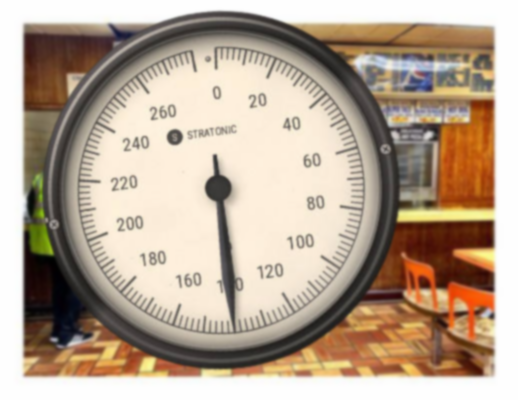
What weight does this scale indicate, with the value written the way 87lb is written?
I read 140lb
